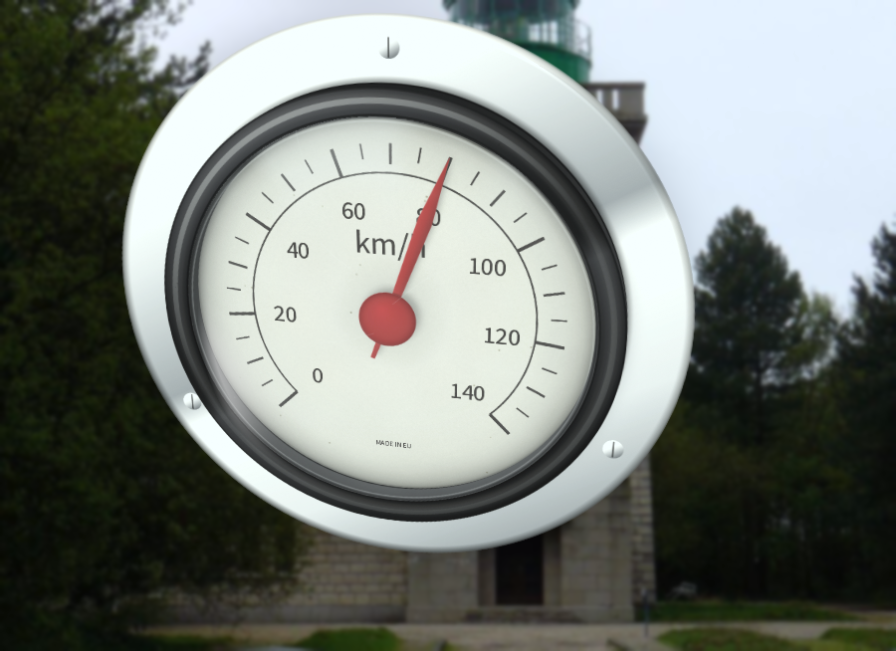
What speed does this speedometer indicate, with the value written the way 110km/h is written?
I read 80km/h
